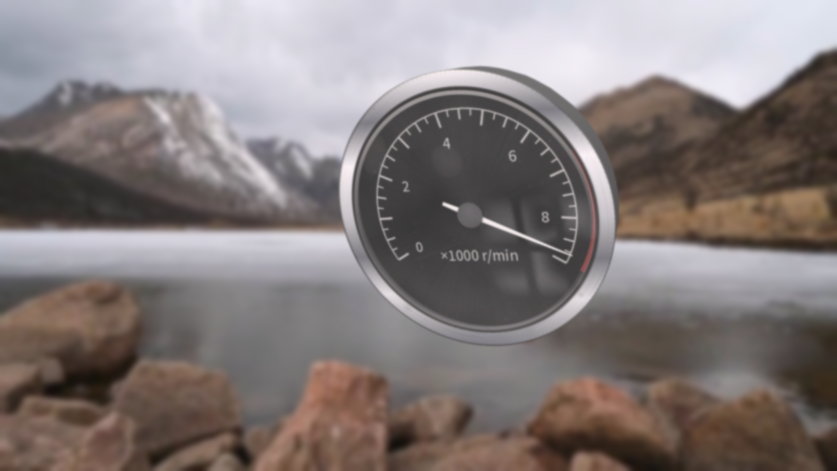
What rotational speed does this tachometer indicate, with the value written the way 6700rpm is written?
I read 8750rpm
